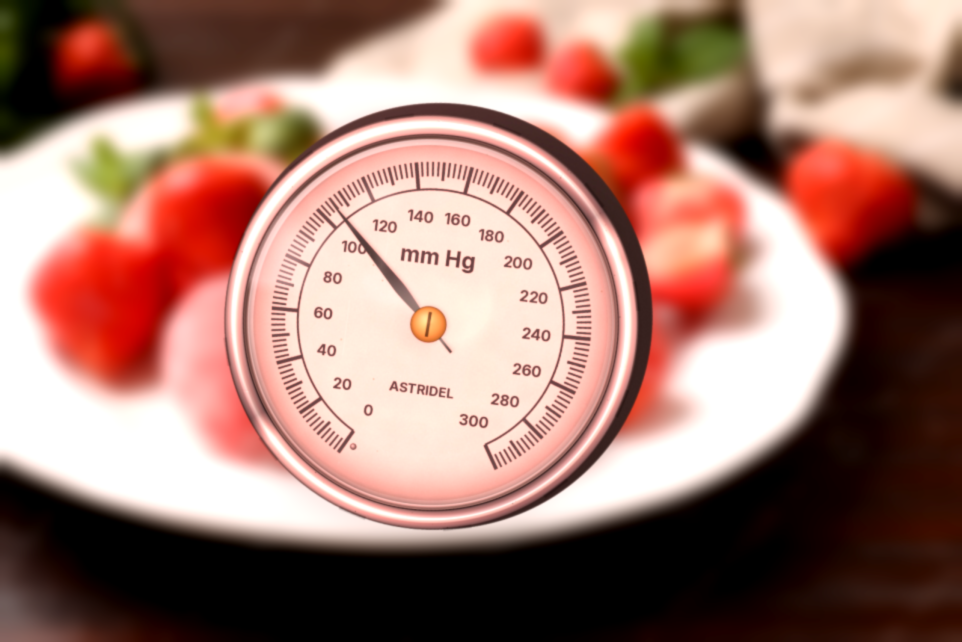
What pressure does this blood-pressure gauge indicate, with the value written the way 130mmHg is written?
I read 106mmHg
